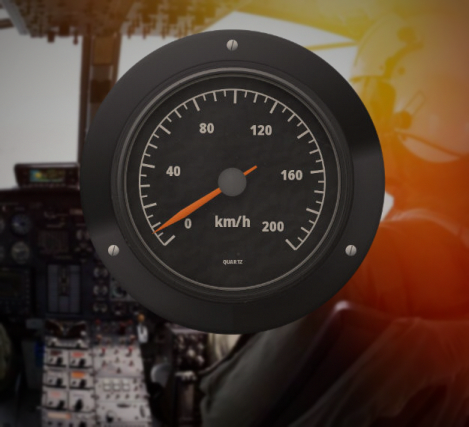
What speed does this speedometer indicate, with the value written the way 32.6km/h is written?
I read 7.5km/h
